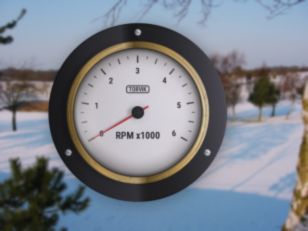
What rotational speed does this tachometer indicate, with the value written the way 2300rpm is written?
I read 0rpm
